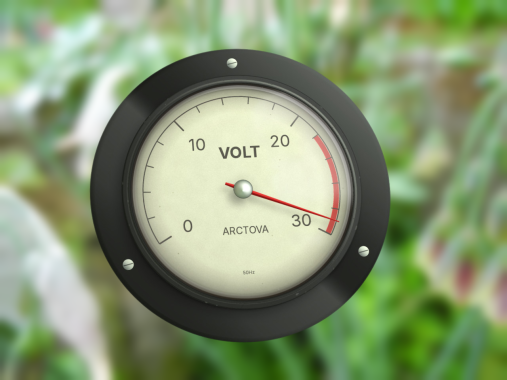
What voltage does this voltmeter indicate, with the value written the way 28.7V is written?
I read 29V
